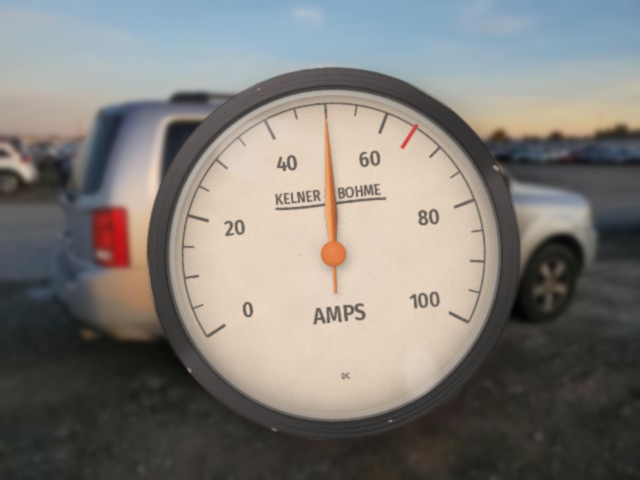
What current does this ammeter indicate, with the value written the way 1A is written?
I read 50A
